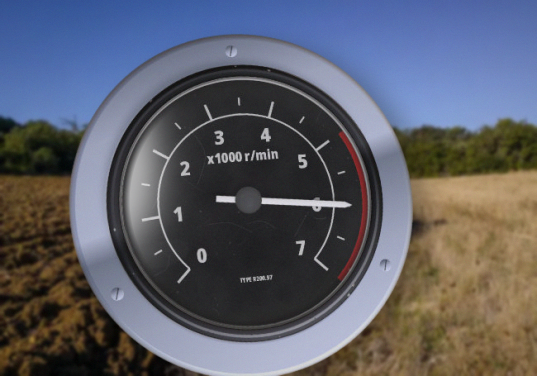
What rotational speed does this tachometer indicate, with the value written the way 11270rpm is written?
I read 6000rpm
